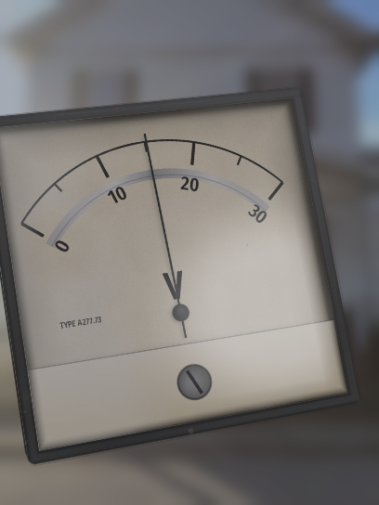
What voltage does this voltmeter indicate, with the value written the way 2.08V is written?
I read 15V
